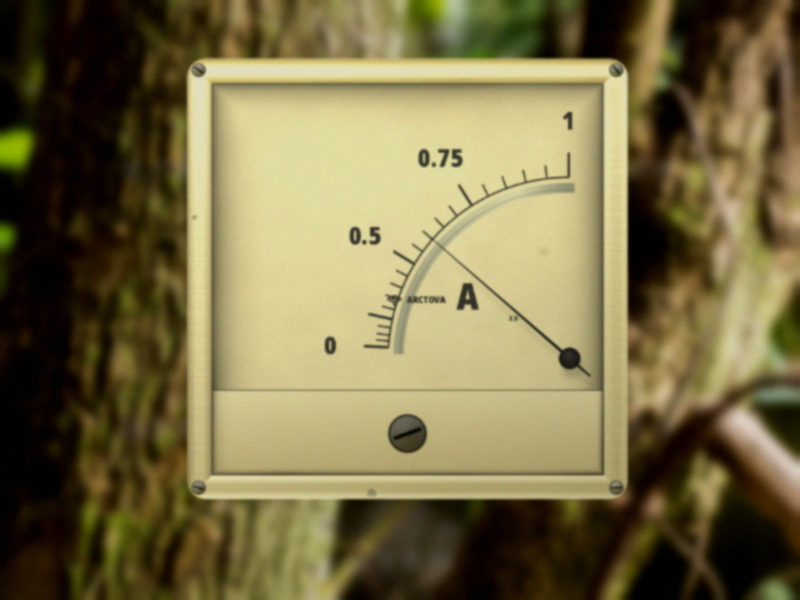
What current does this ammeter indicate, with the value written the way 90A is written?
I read 0.6A
